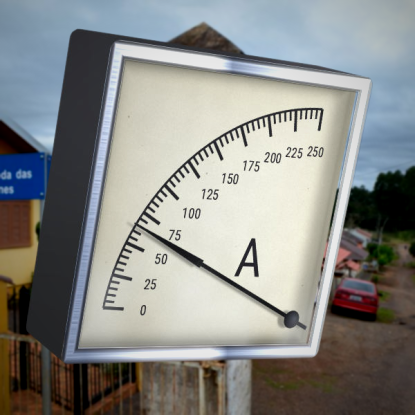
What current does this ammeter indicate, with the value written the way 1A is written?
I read 65A
